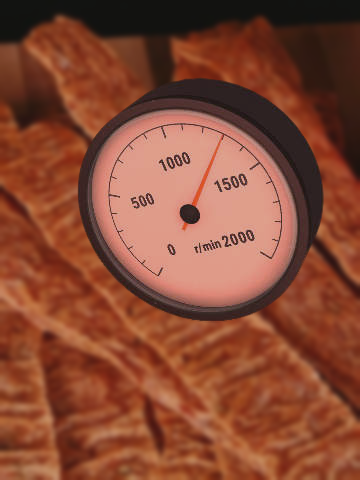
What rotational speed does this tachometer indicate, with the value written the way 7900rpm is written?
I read 1300rpm
